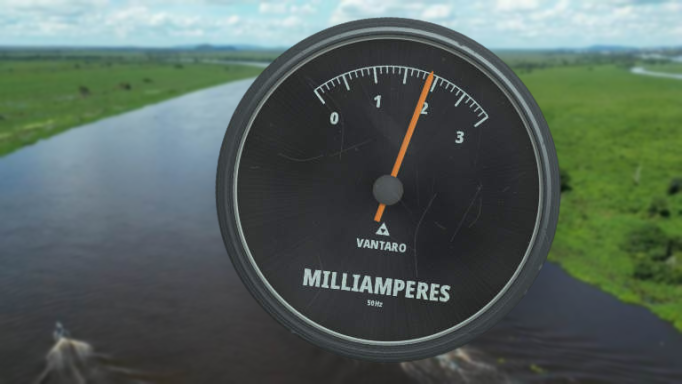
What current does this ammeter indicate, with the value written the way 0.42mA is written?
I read 1.9mA
